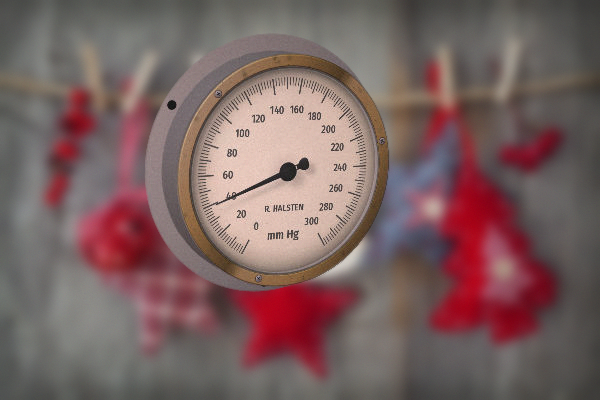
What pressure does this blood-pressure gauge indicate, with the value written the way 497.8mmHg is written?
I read 40mmHg
